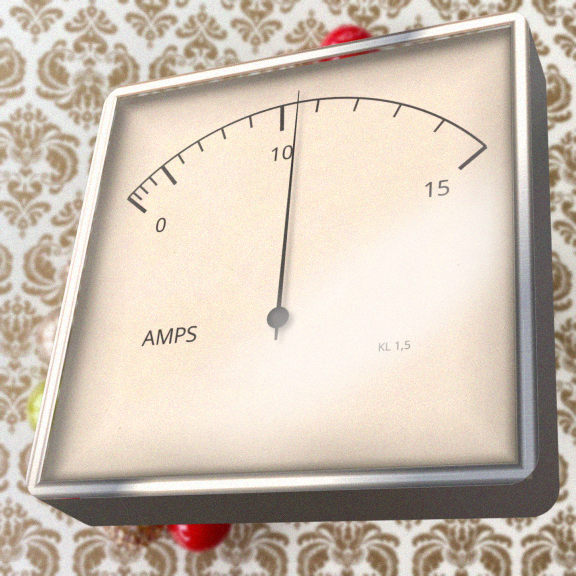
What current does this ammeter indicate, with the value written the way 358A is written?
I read 10.5A
